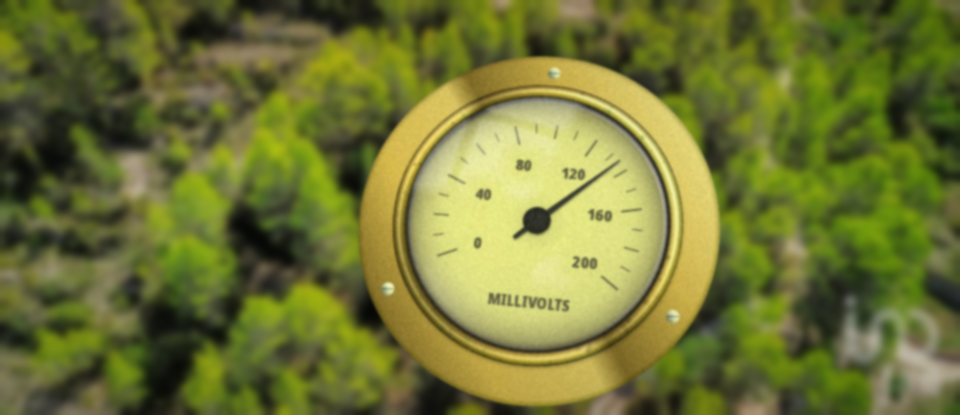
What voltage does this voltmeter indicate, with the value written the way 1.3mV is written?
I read 135mV
